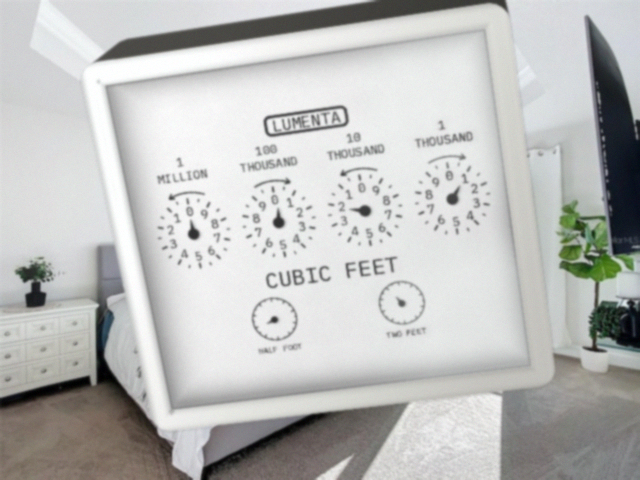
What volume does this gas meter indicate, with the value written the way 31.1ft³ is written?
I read 2100ft³
